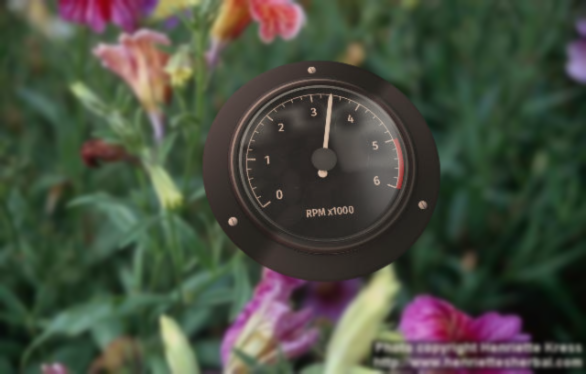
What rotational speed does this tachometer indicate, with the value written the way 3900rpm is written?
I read 3400rpm
